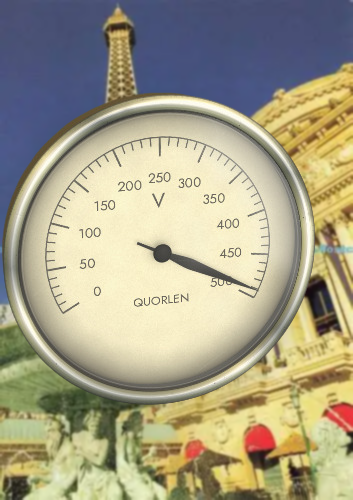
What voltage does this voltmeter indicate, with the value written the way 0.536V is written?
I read 490V
